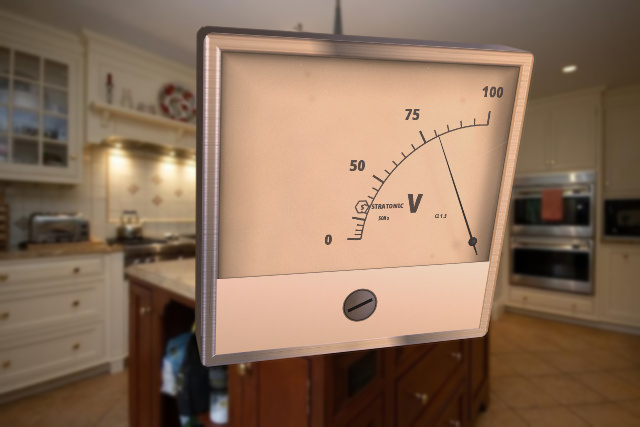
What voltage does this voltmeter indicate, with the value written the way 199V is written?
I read 80V
